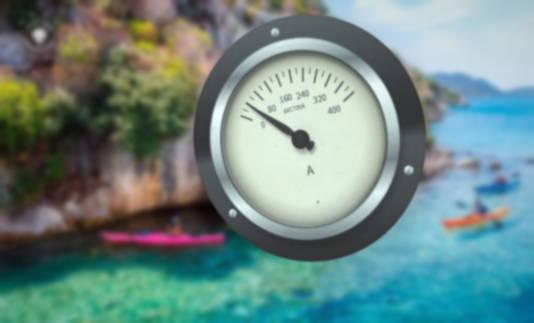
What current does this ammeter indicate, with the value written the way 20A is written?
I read 40A
